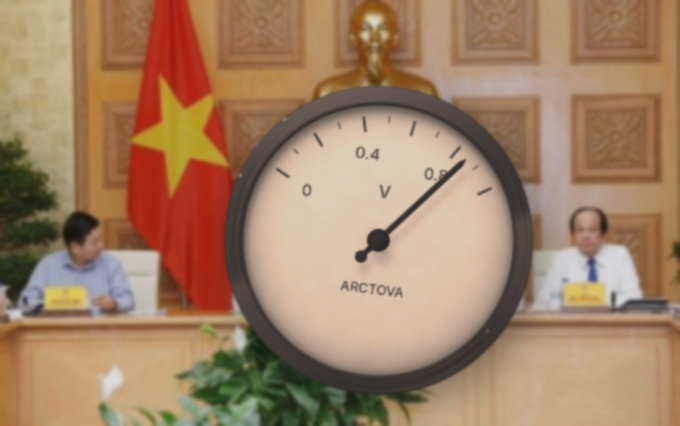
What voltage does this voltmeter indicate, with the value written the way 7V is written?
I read 0.85V
